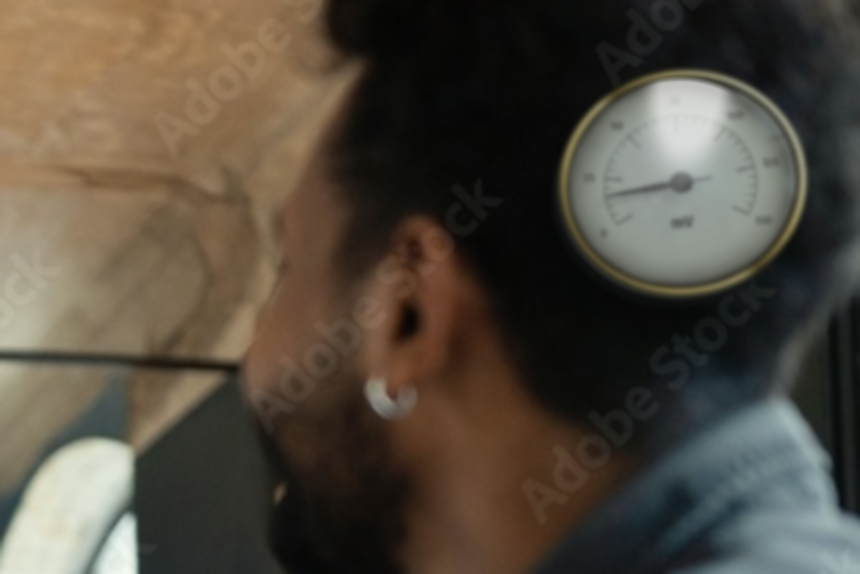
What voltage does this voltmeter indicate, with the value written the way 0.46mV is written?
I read 15mV
